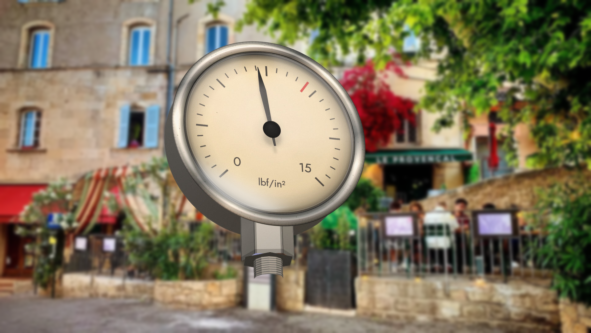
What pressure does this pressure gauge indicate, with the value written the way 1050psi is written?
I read 7psi
